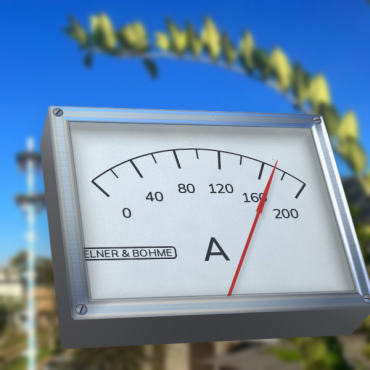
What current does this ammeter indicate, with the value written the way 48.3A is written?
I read 170A
